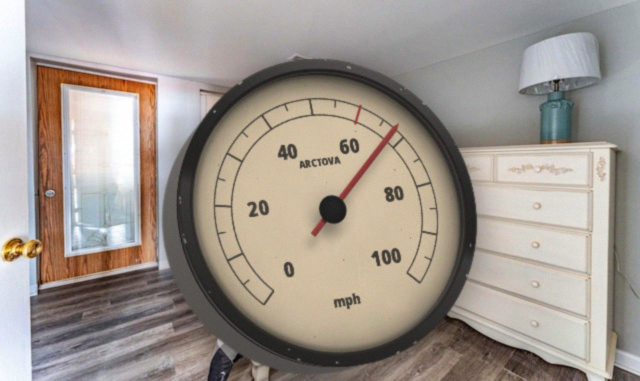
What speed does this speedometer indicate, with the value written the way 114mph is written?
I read 67.5mph
